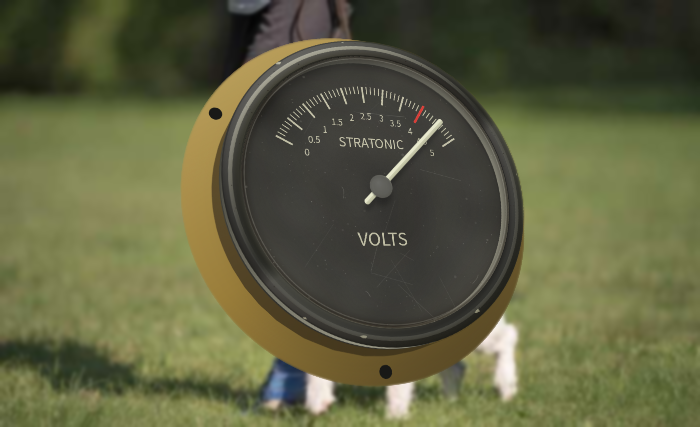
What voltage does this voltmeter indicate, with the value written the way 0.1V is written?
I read 4.5V
